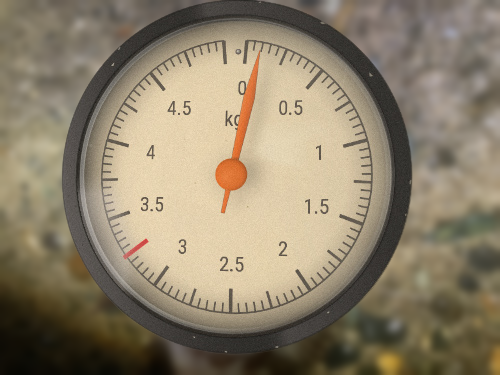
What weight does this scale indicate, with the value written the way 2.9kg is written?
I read 0.1kg
